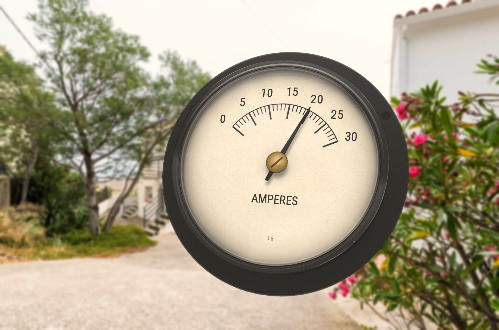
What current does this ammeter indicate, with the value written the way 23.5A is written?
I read 20A
